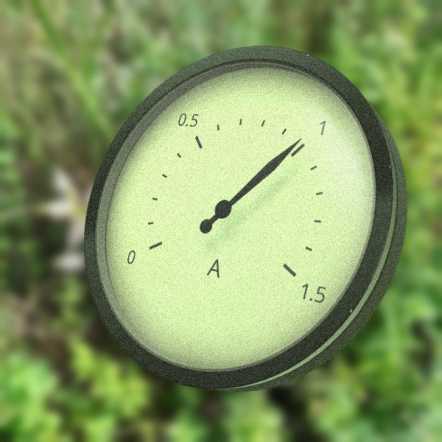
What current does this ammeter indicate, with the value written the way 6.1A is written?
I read 1A
